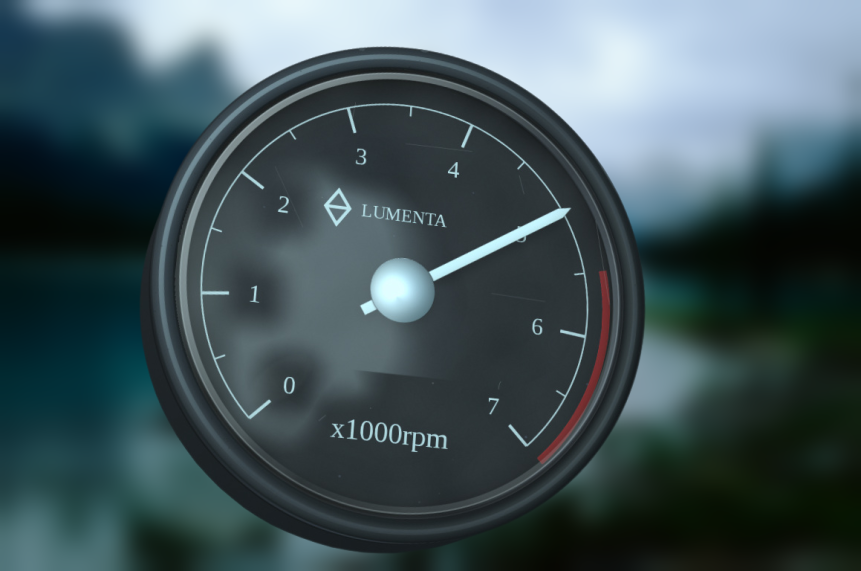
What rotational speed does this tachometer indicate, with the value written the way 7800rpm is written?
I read 5000rpm
